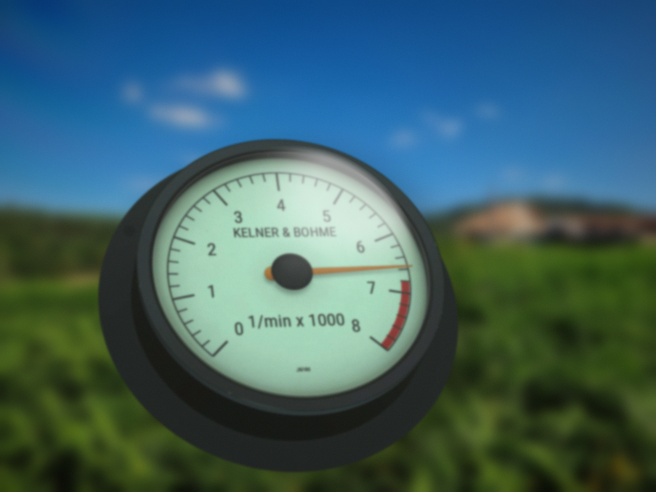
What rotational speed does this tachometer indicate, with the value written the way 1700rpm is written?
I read 6600rpm
